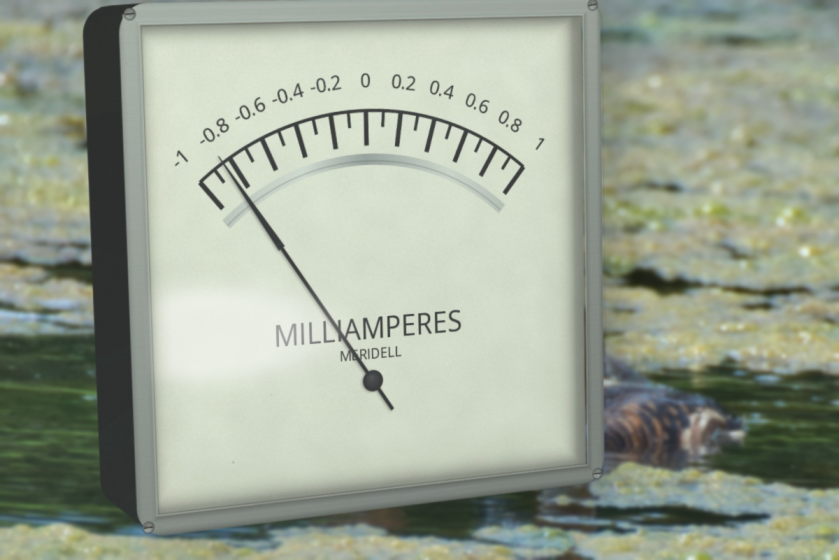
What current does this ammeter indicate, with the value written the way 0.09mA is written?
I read -0.85mA
